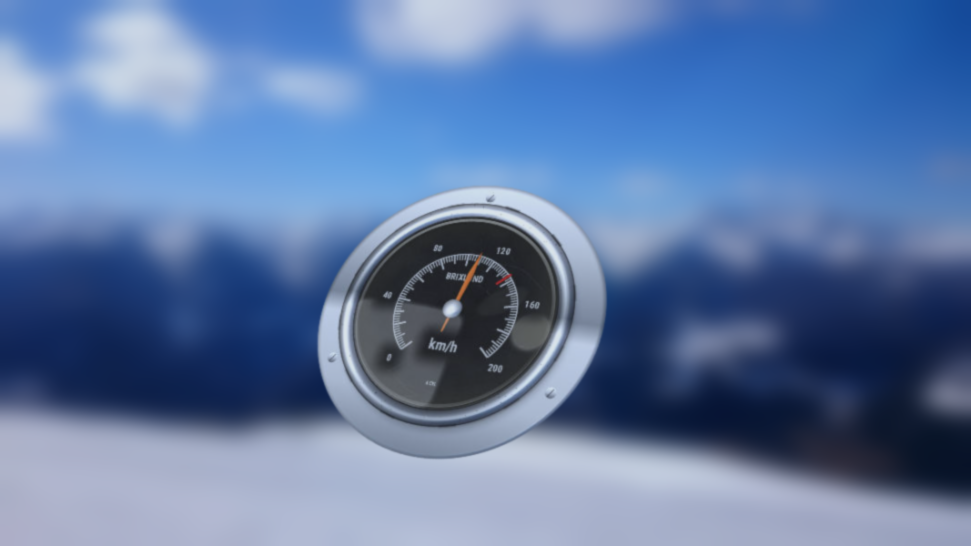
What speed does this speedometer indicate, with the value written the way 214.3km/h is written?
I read 110km/h
